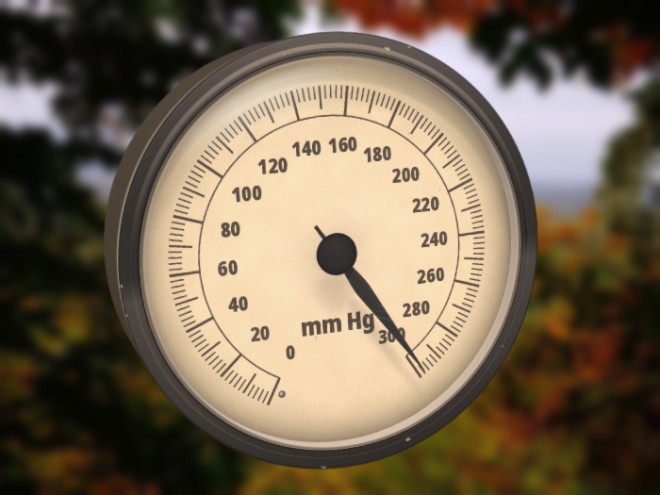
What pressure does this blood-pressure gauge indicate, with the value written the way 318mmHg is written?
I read 298mmHg
